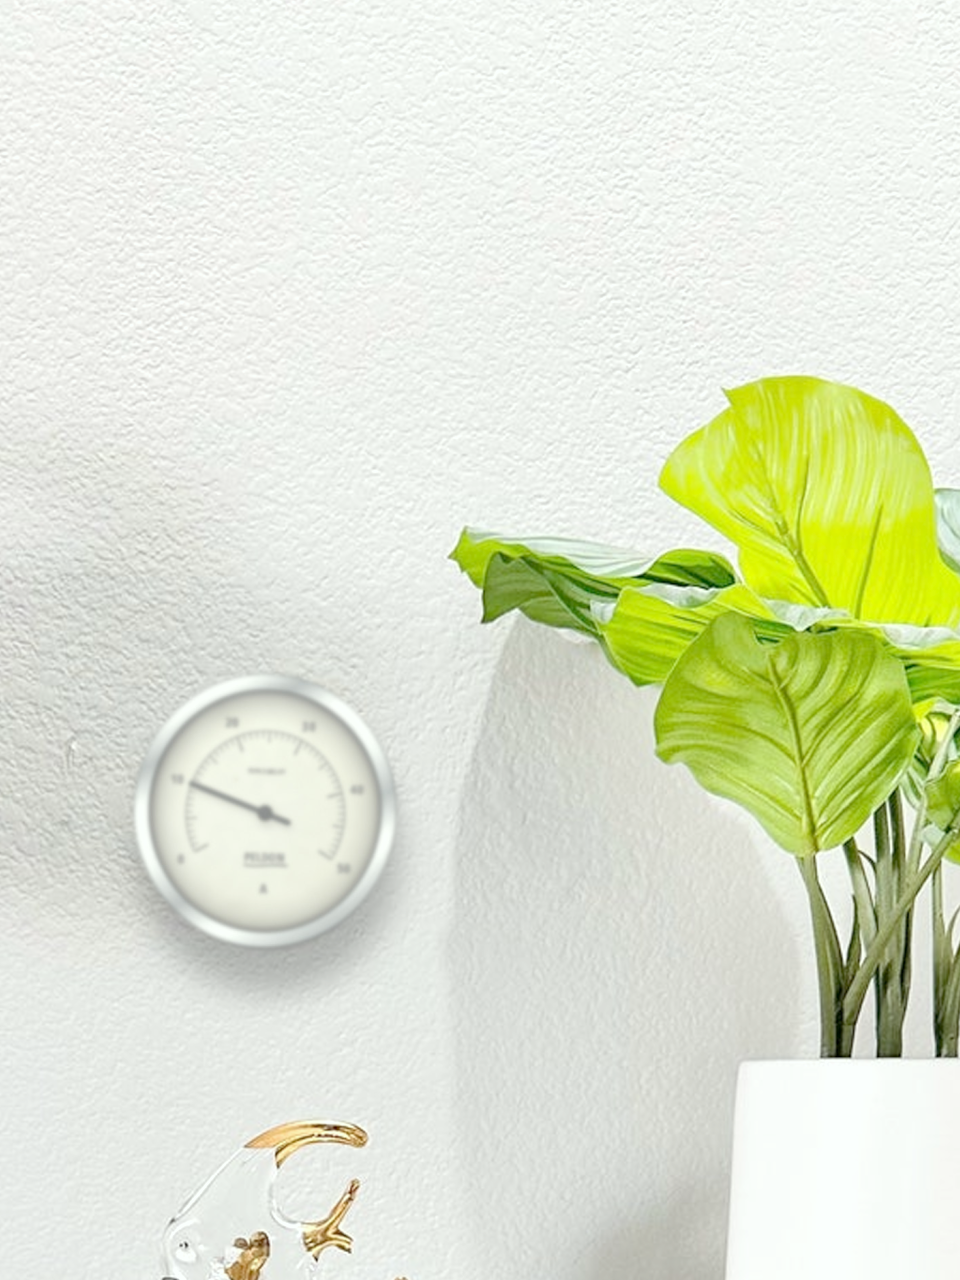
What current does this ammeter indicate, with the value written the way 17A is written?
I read 10A
